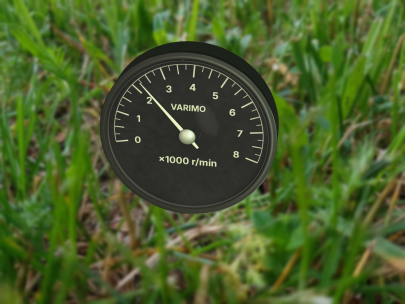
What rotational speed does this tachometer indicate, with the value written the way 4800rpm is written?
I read 2250rpm
